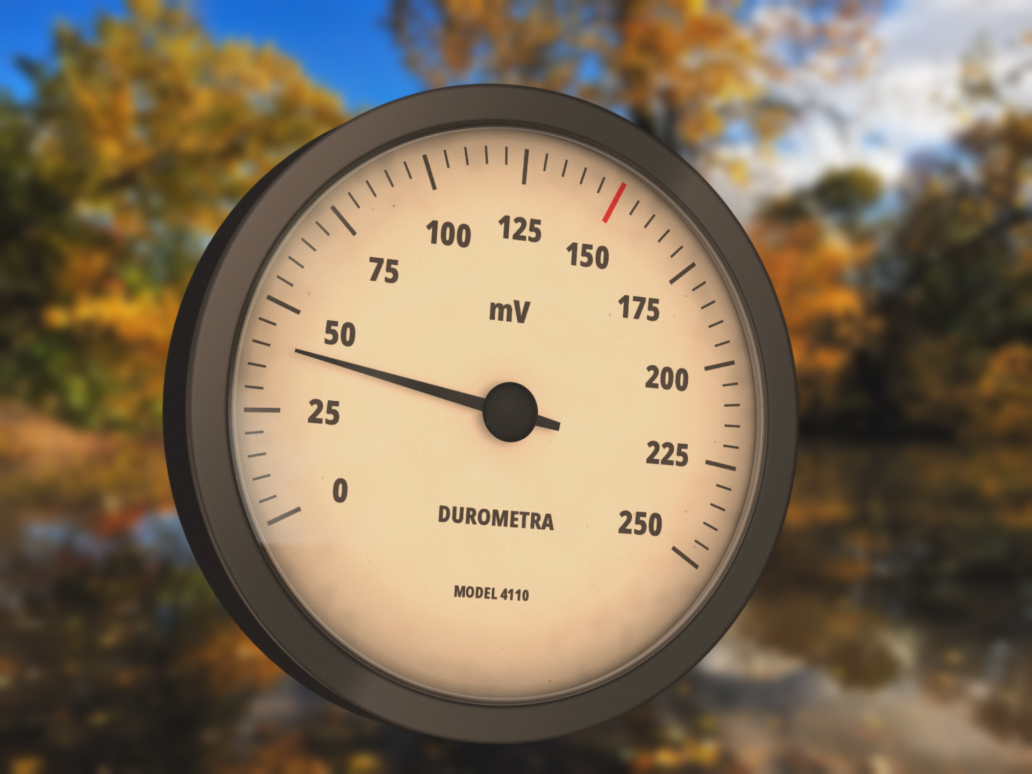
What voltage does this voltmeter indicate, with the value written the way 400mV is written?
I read 40mV
